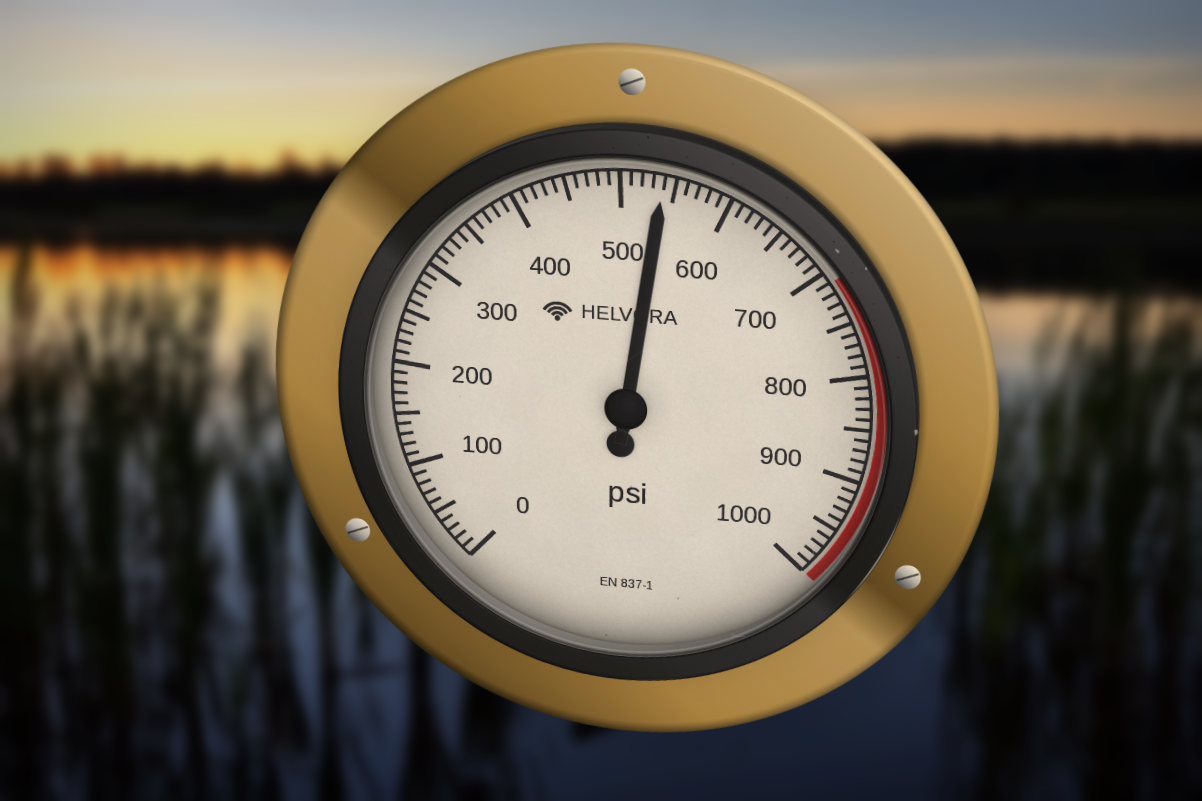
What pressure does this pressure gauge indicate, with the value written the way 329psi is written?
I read 540psi
